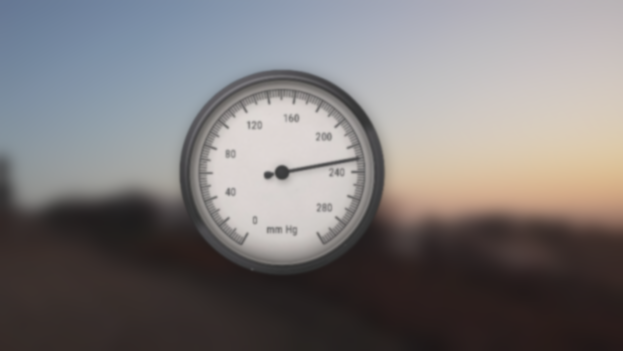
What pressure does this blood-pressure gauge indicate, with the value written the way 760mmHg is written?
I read 230mmHg
